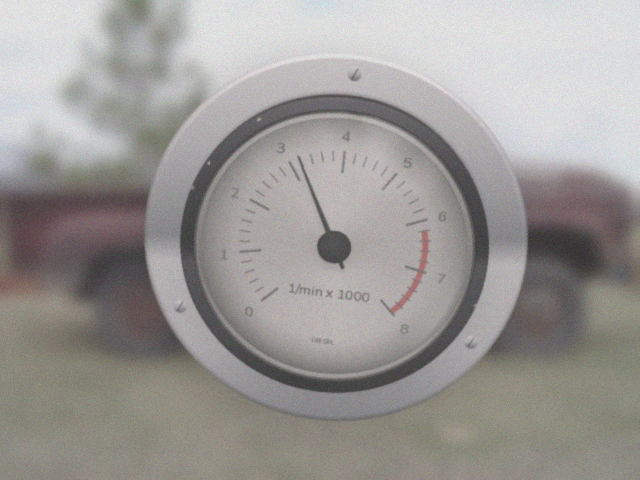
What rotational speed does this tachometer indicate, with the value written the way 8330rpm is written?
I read 3200rpm
